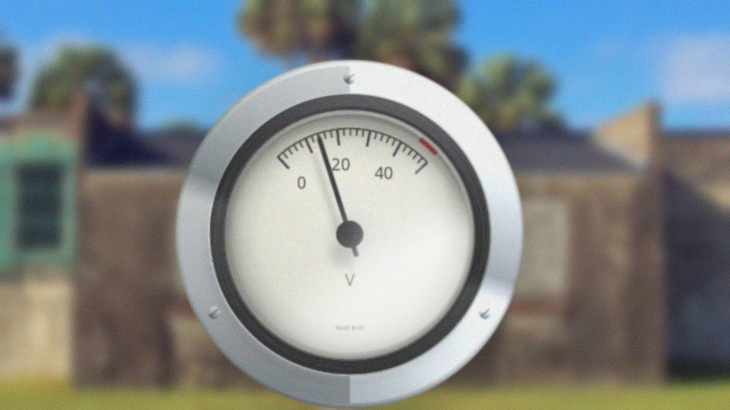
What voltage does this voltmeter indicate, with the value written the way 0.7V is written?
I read 14V
